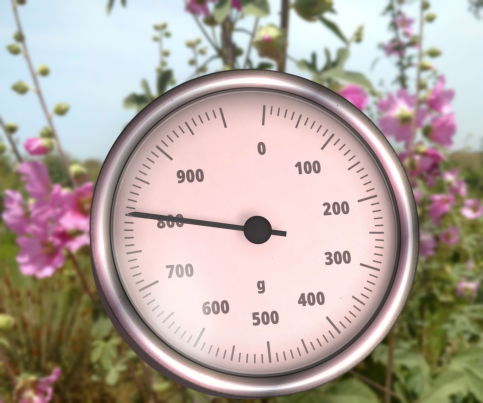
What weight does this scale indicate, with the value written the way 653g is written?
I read 800g
